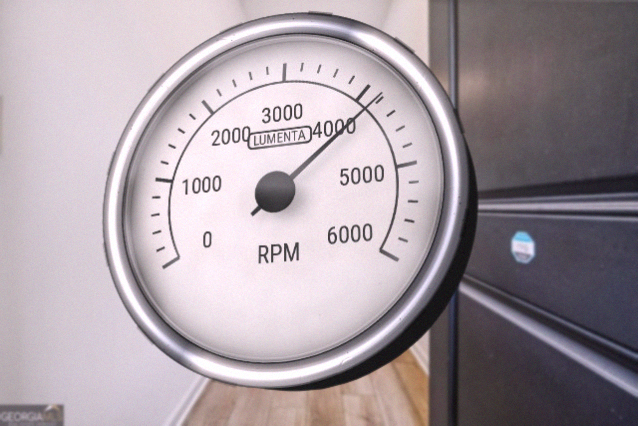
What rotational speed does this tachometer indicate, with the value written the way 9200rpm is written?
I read 4200rpm
